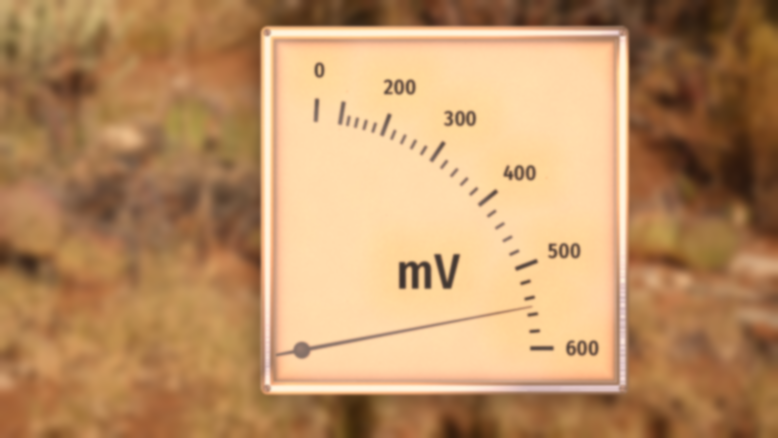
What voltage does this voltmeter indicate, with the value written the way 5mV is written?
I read 550mV
